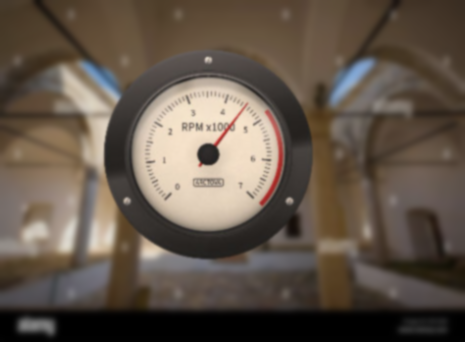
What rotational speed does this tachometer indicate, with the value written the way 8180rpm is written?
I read 4500rpm
